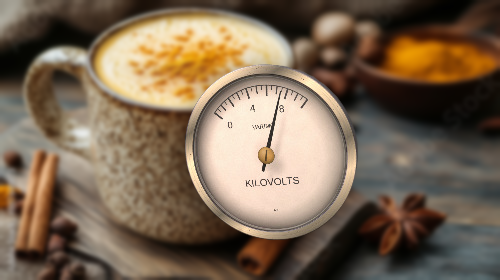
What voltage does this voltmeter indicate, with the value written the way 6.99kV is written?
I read 7.5kV
